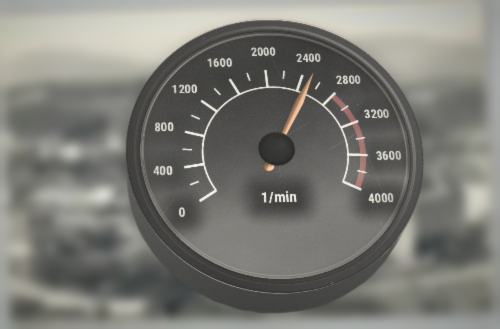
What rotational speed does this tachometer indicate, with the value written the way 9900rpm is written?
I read 2500rpm
